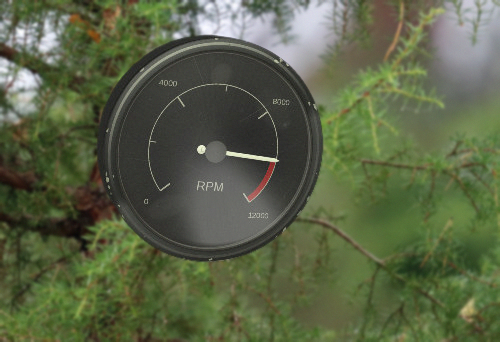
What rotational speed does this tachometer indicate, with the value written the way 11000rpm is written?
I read 10000rpm
